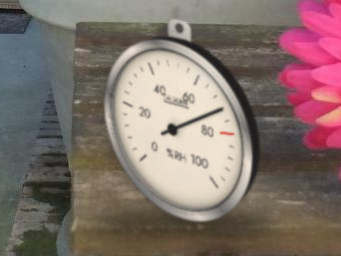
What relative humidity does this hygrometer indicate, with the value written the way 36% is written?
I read 72%
